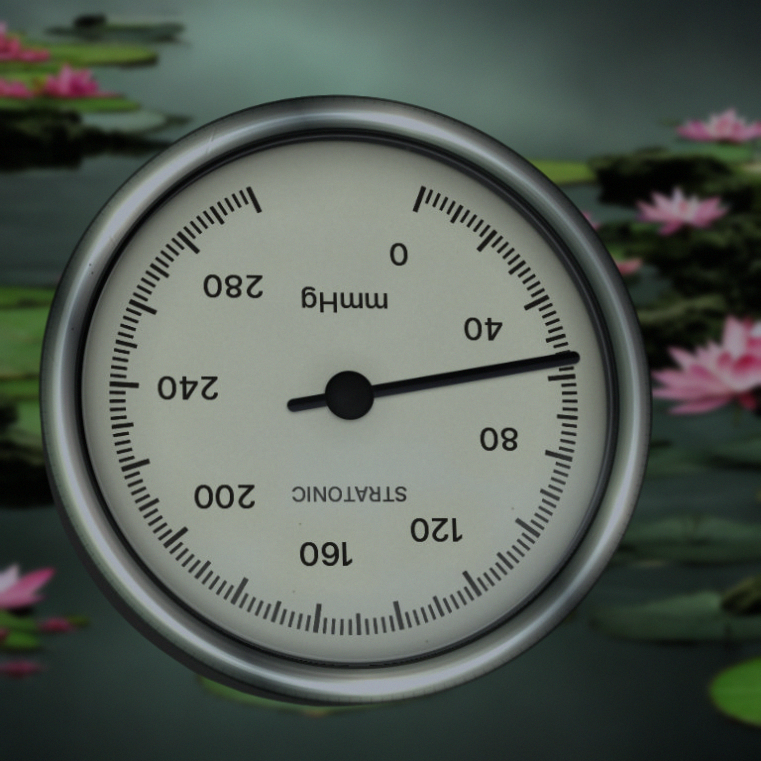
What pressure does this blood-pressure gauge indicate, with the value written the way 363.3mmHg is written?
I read 56mmHg
